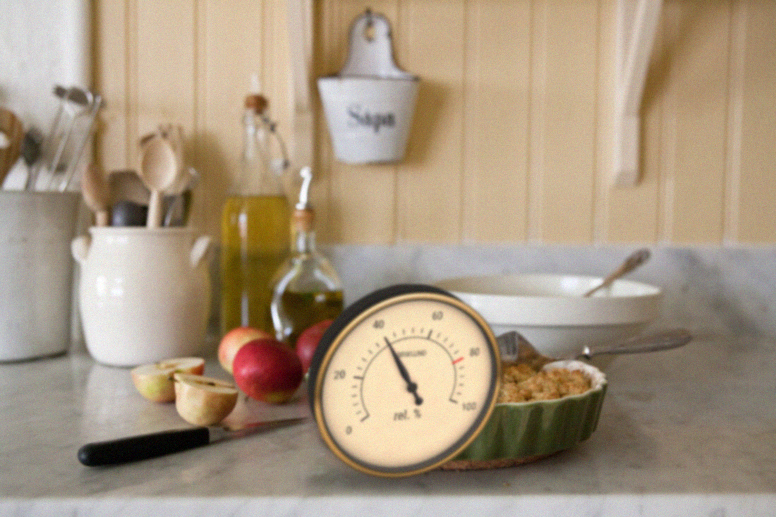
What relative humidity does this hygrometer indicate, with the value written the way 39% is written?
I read 40%
